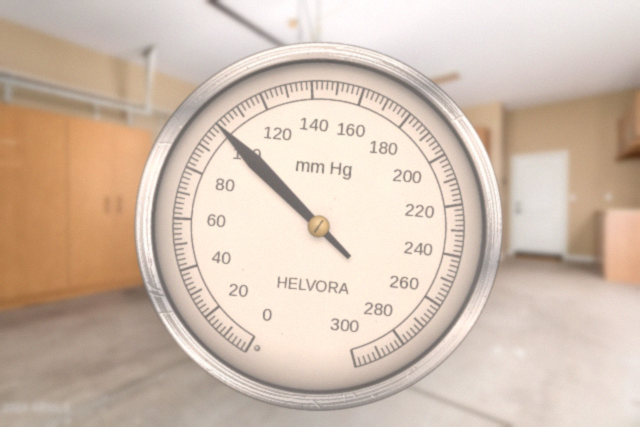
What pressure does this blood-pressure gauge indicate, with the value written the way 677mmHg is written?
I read 100mmHg
